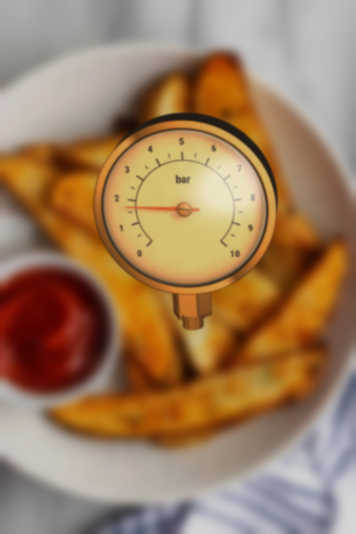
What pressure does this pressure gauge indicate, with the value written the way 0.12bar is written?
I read 1.75bar
